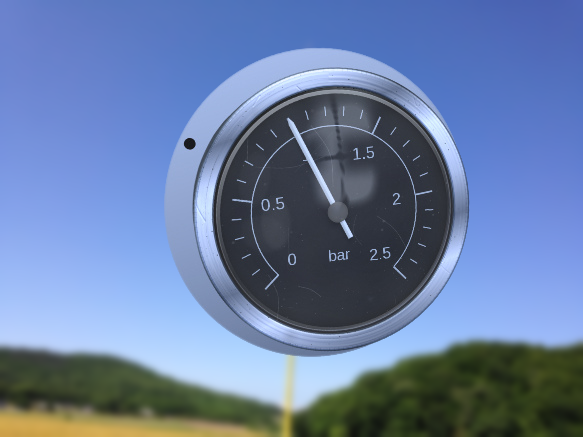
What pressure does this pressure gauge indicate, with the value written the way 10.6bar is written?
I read 1bar
